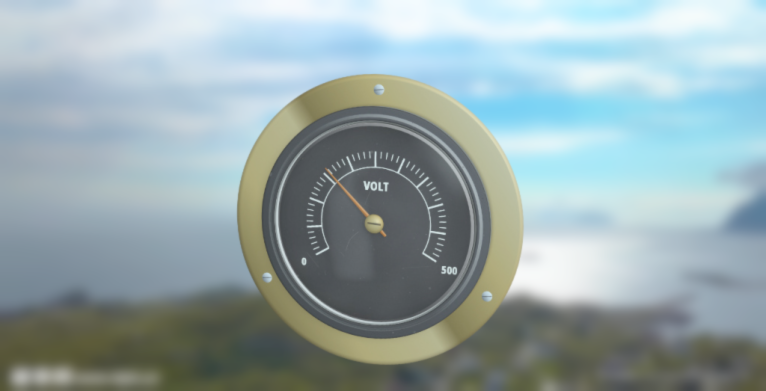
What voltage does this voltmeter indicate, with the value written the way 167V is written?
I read 160V
